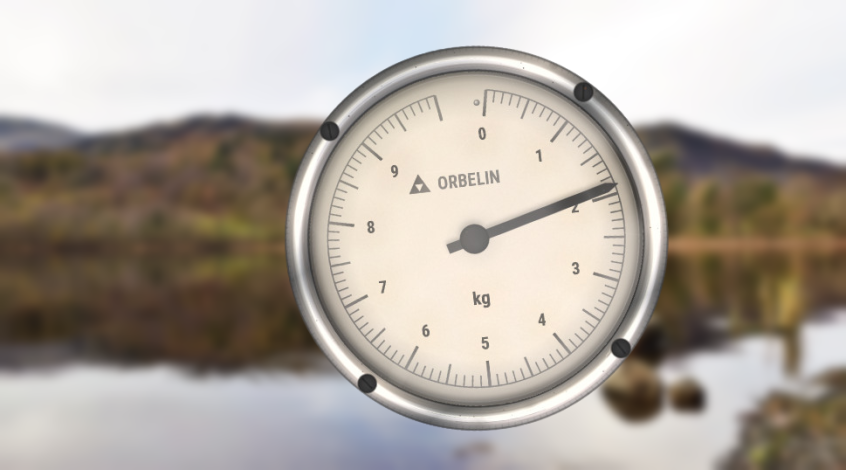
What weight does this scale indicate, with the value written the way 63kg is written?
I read 1.9kg
